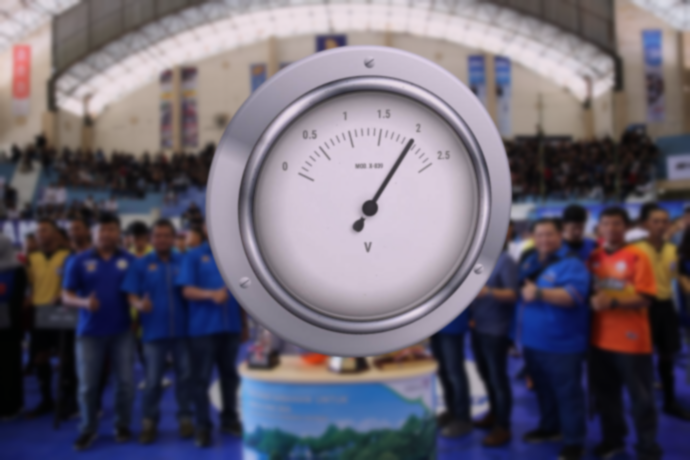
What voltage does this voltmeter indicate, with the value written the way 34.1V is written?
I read 2V
